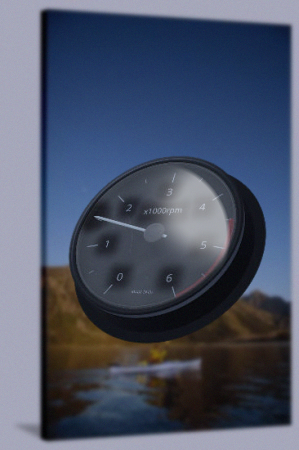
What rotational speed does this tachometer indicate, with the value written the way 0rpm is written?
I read 1500rpm
